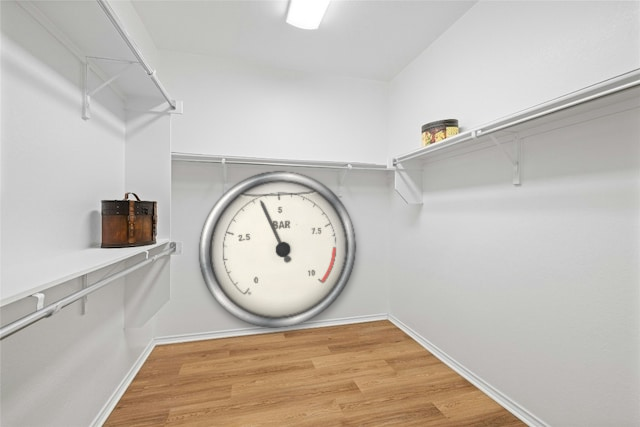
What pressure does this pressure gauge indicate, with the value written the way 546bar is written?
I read 4.25bar
